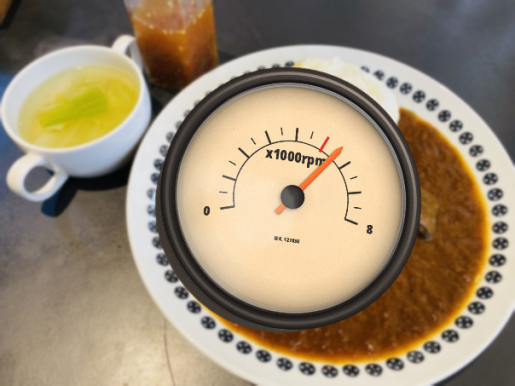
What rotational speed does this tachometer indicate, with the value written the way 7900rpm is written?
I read 5500rpm
